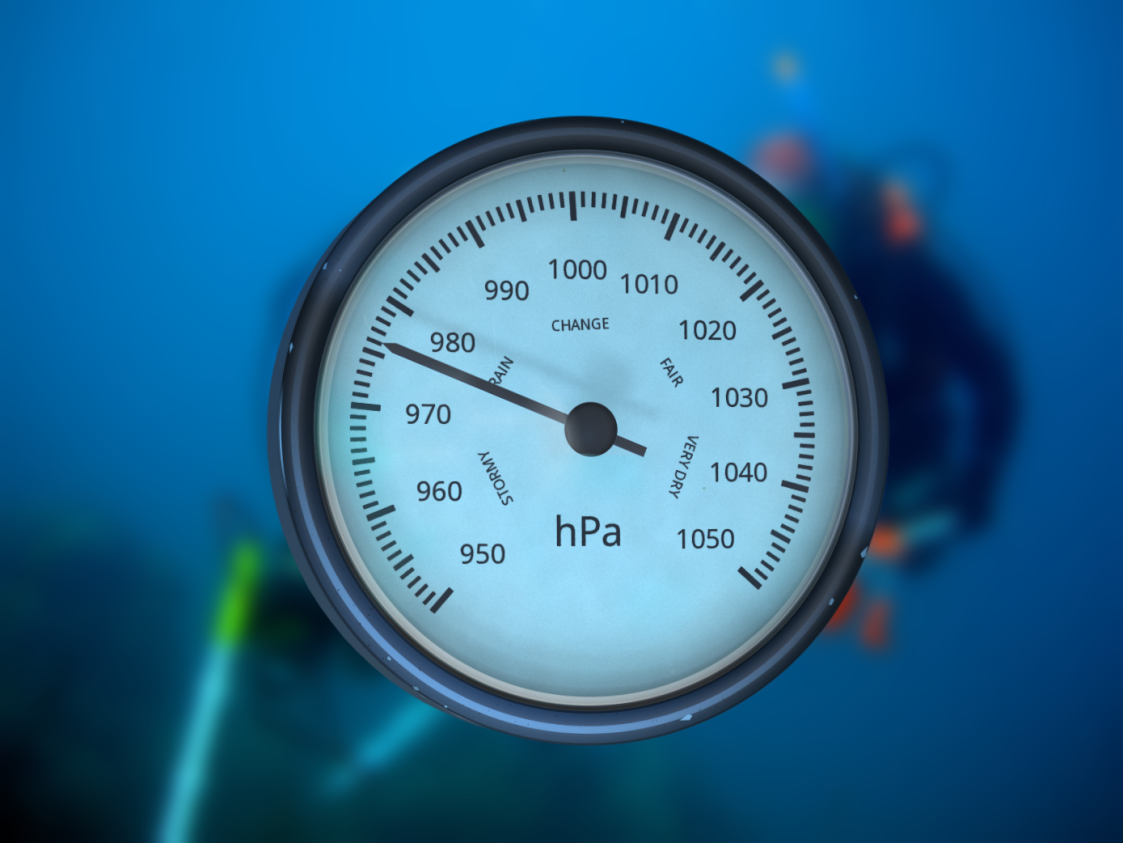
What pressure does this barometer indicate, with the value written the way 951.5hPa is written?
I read 976hPa
